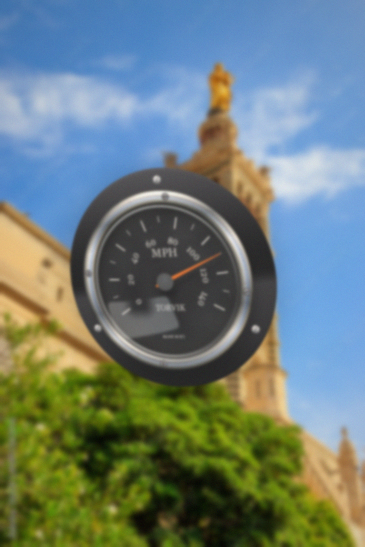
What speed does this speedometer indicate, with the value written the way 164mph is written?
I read 110mph
